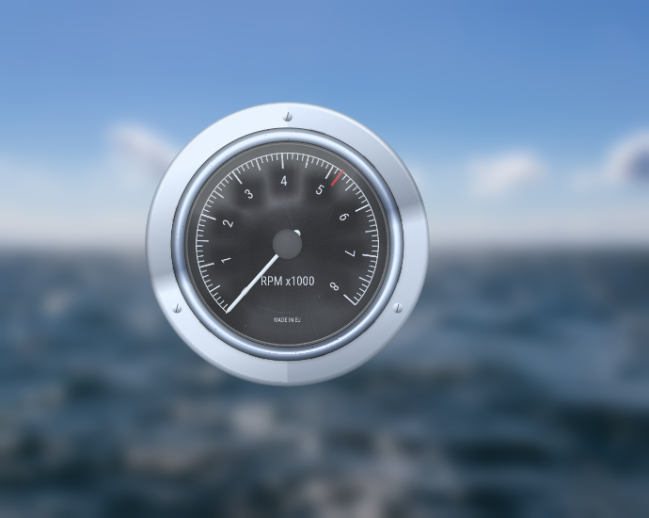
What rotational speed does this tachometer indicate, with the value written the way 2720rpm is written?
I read 0rpm
